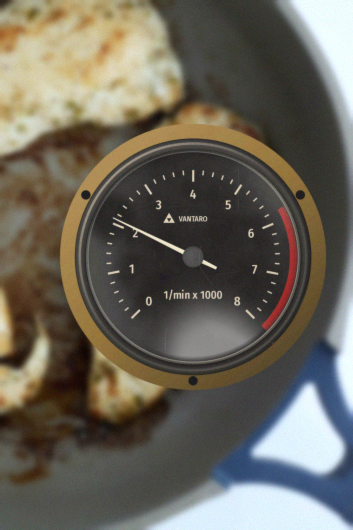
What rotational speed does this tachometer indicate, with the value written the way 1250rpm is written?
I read 2100rpm
